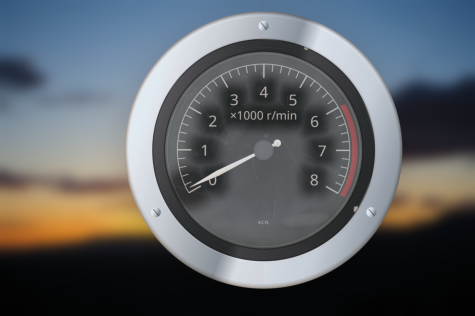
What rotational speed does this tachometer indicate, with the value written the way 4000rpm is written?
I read 100rpm
